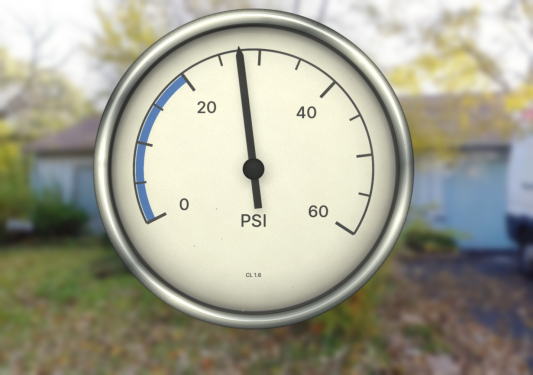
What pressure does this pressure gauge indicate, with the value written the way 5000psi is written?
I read 27.5psi
